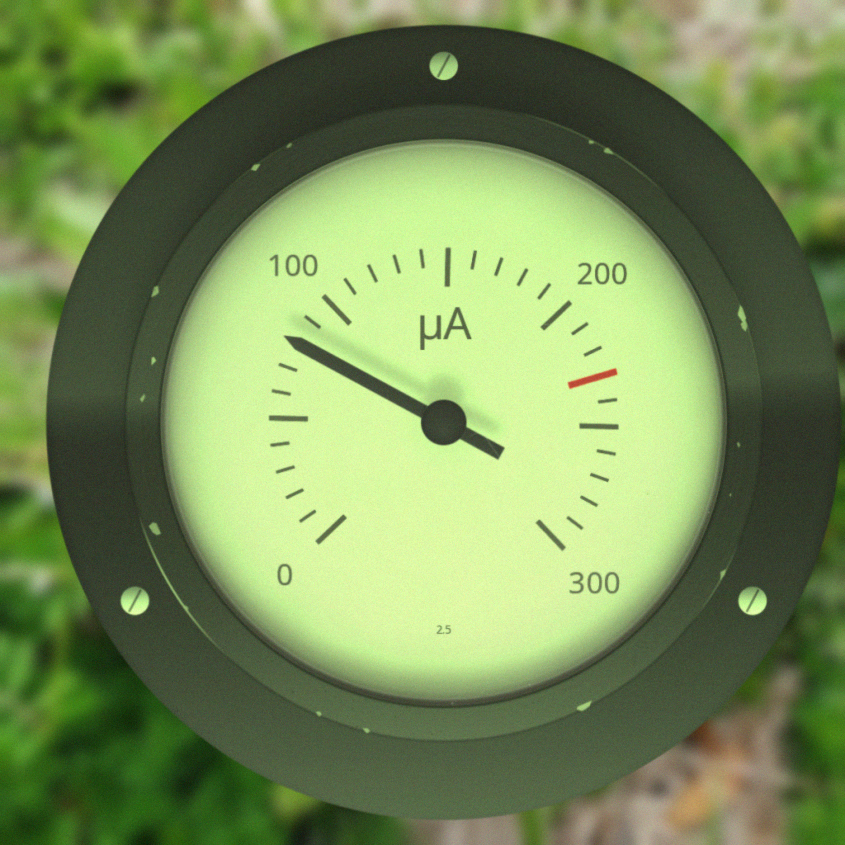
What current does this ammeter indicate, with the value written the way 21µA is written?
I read 80µA
